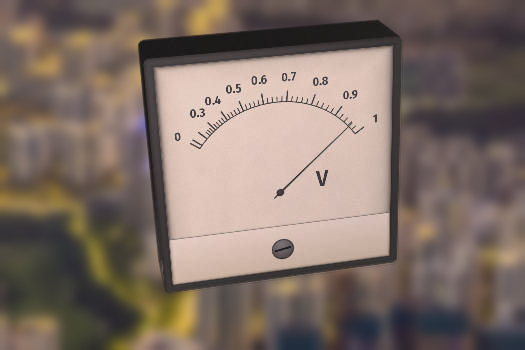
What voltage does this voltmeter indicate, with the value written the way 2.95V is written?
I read 0.96V
